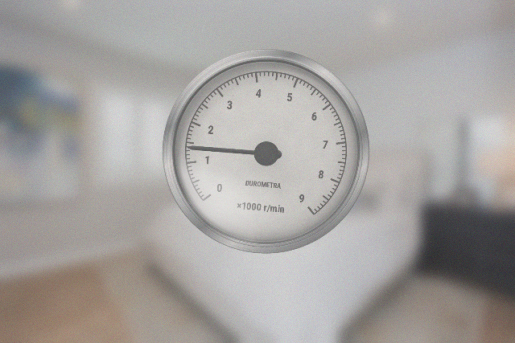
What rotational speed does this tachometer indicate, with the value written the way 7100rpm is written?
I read 1400rpm
